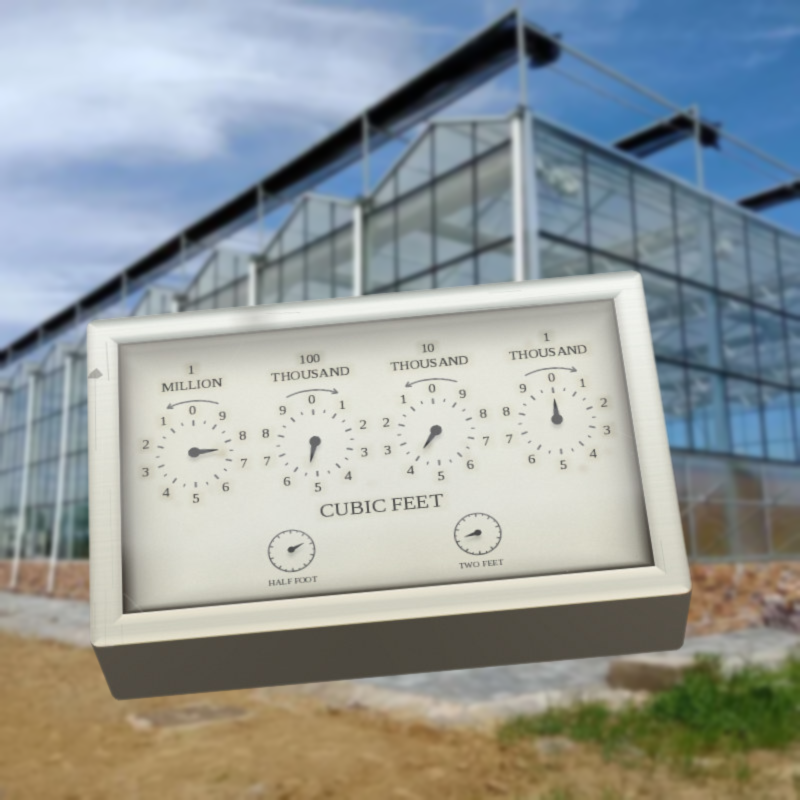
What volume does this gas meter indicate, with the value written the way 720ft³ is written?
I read 754000ft³
